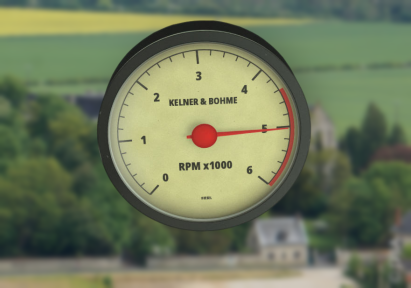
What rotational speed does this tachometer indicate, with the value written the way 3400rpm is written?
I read 5000rpm
